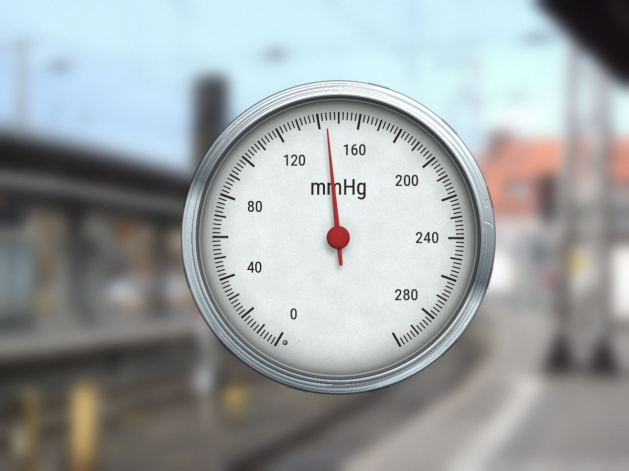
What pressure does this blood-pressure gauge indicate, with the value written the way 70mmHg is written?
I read 144mmHg
